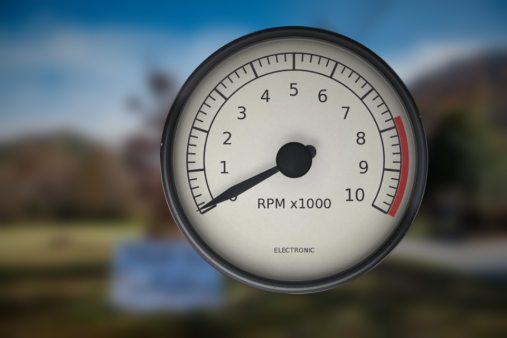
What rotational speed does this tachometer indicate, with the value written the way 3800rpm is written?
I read 100rpm
